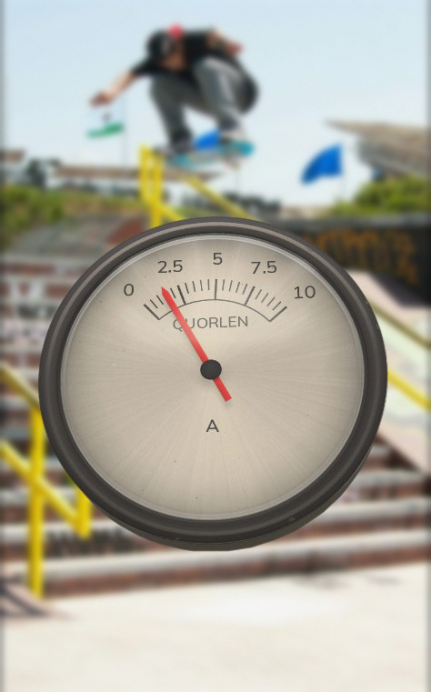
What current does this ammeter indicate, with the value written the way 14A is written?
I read 1.5A
